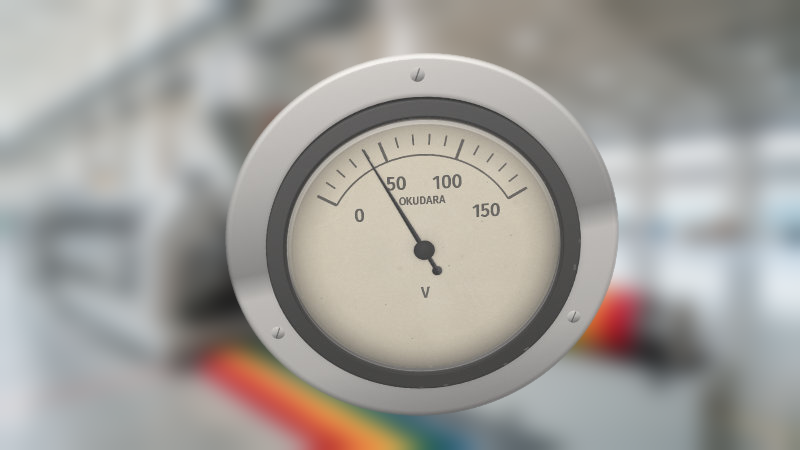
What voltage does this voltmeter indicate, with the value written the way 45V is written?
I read 40V
